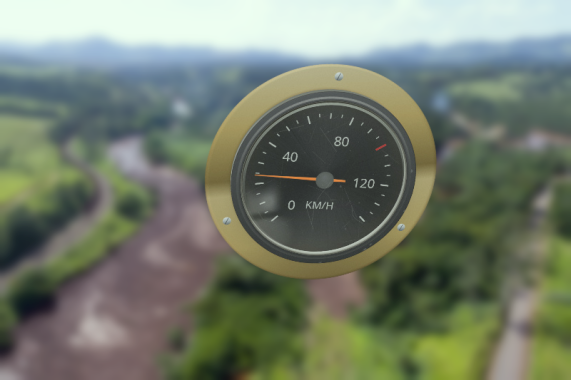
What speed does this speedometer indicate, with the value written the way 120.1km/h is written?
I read 25km/h
